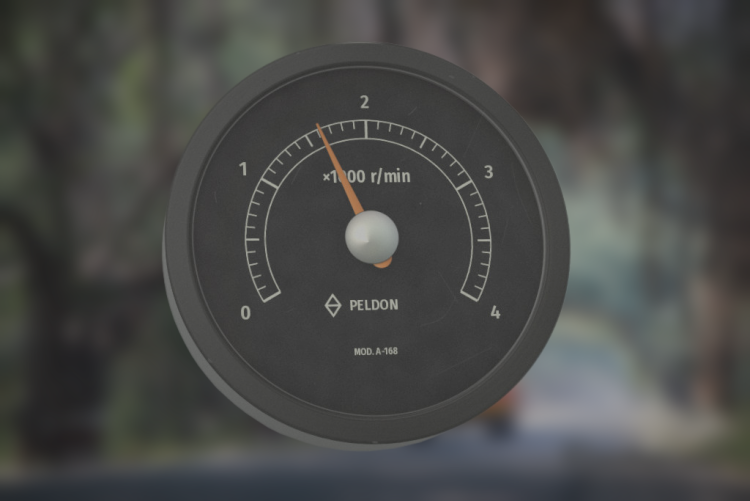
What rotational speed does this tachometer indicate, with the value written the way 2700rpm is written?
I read 1600rpm
